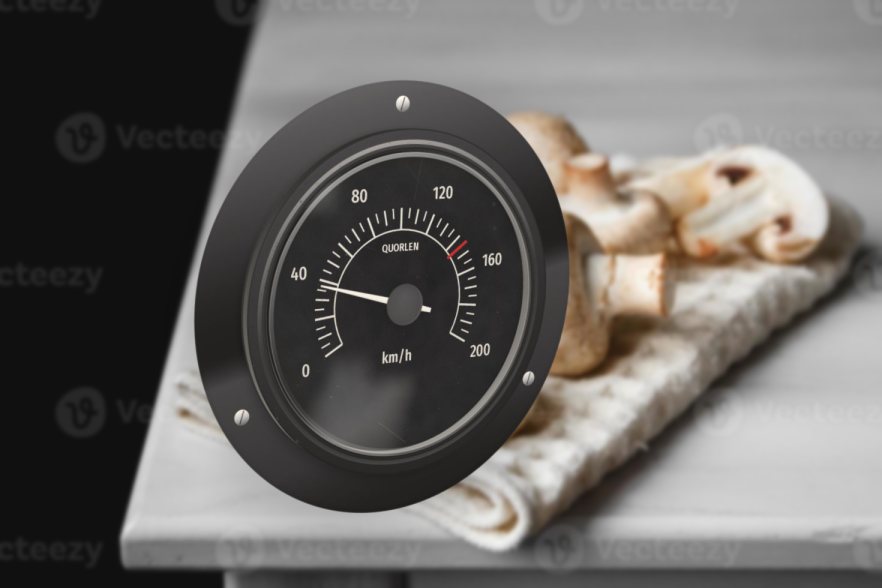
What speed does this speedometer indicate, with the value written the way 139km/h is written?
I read 37.5km/h
